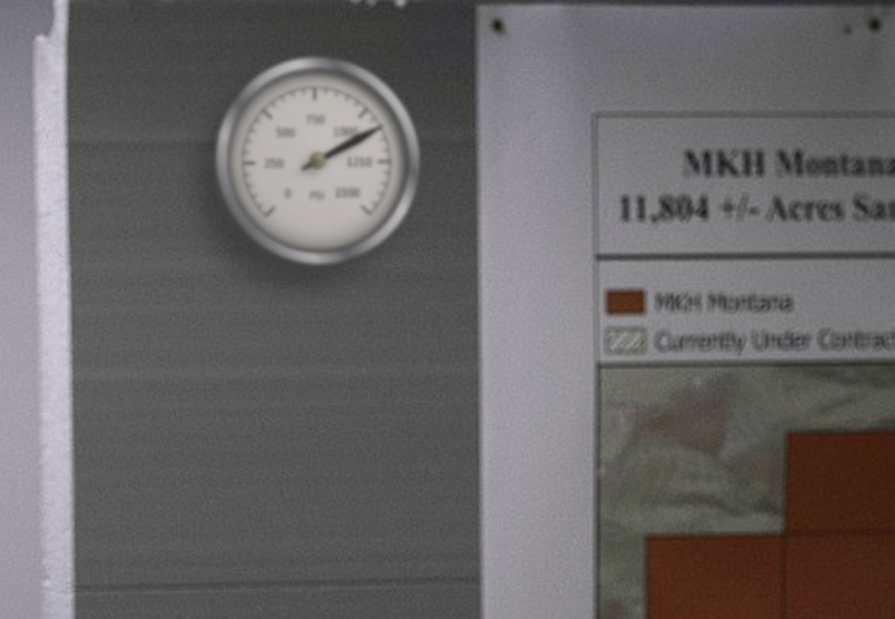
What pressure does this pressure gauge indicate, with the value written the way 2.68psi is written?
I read 1100psi
